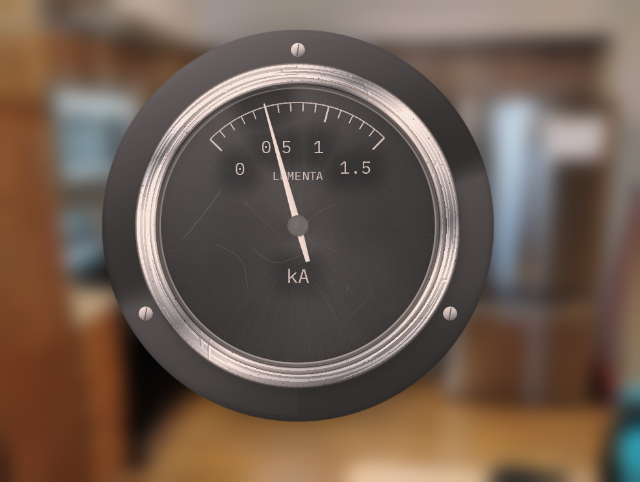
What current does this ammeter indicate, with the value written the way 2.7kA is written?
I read 0.5kA
